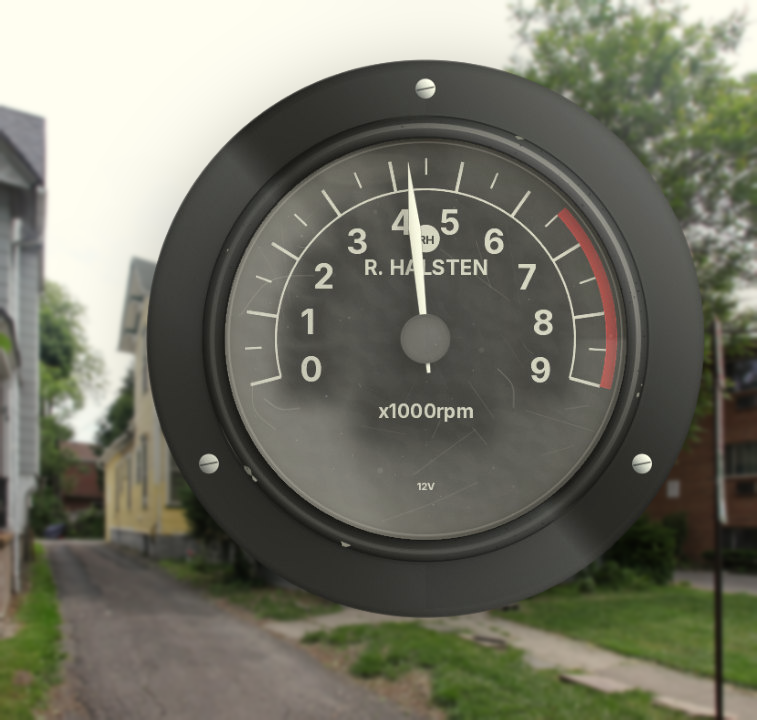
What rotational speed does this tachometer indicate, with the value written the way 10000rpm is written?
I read 4250rpm
